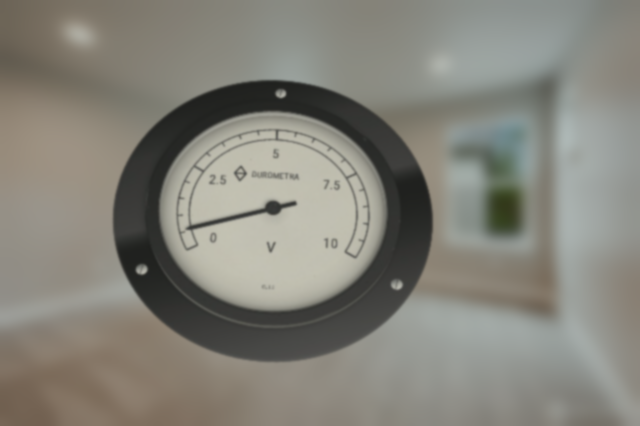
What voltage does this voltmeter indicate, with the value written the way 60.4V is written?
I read 0.5V
